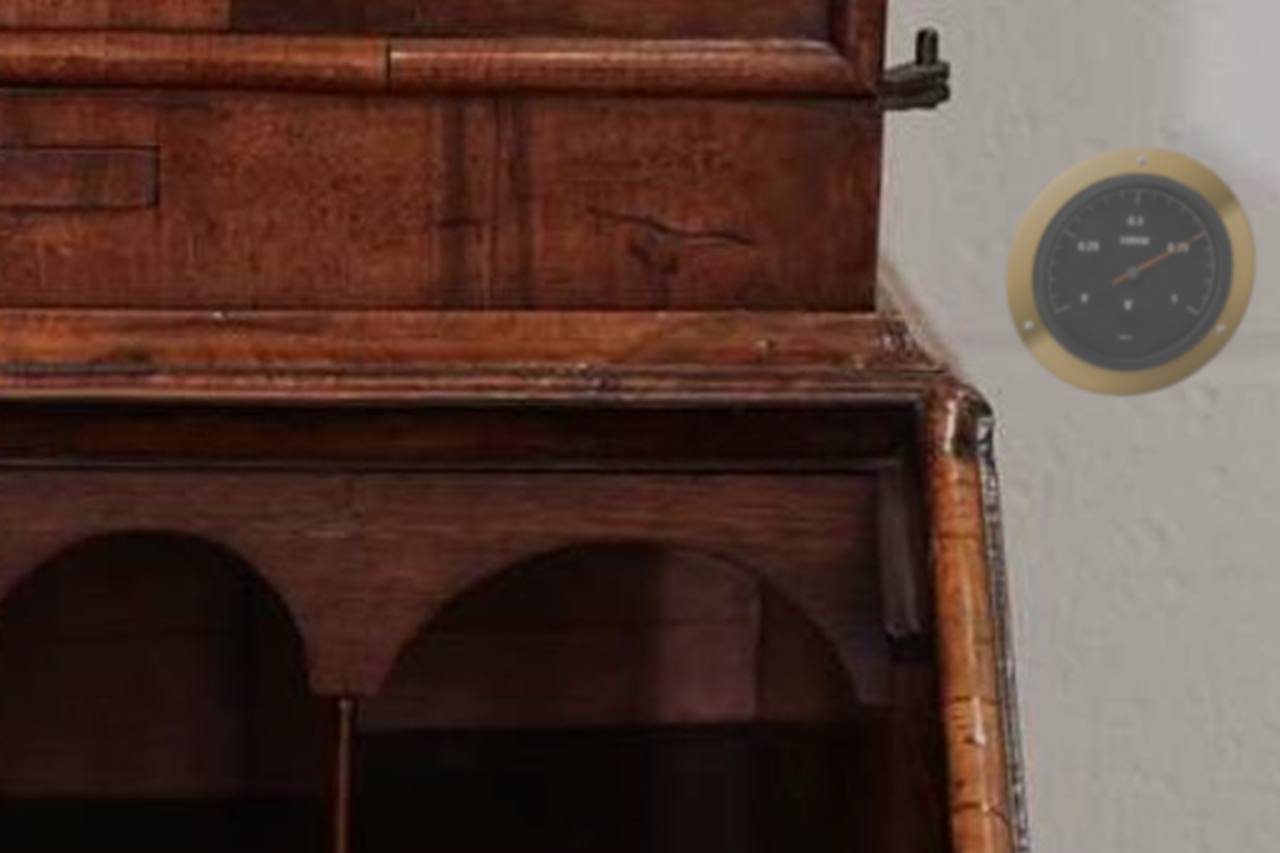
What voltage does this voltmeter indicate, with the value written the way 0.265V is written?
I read 0.75V
